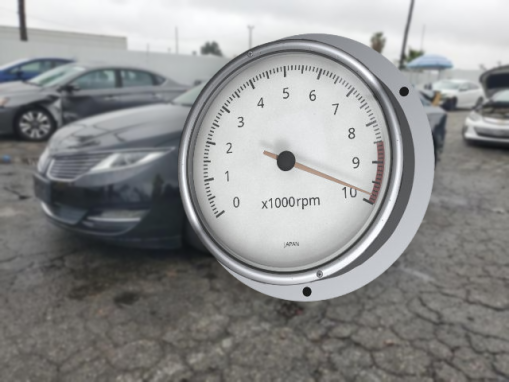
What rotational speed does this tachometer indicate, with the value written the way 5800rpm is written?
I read 9800rpm
